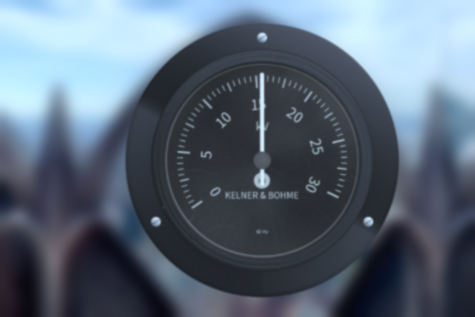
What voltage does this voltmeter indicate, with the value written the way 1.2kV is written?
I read 15.5kV
